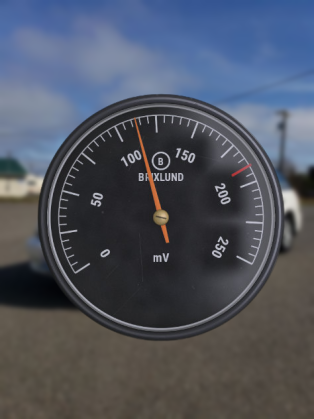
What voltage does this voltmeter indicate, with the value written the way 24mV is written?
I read 112.5mV
